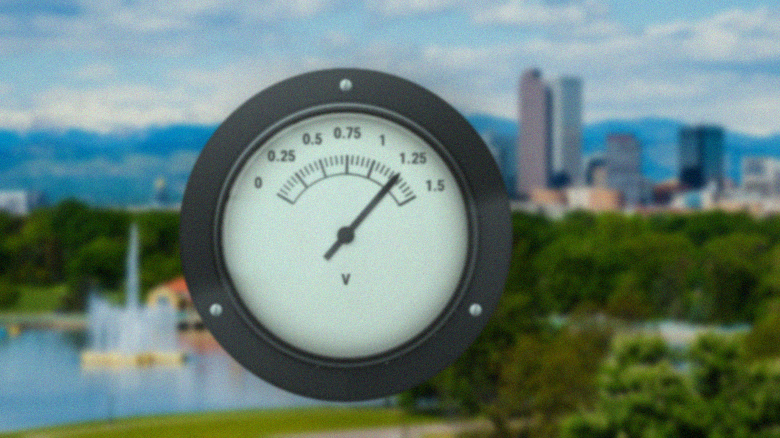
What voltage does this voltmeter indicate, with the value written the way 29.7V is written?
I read 1.25V
